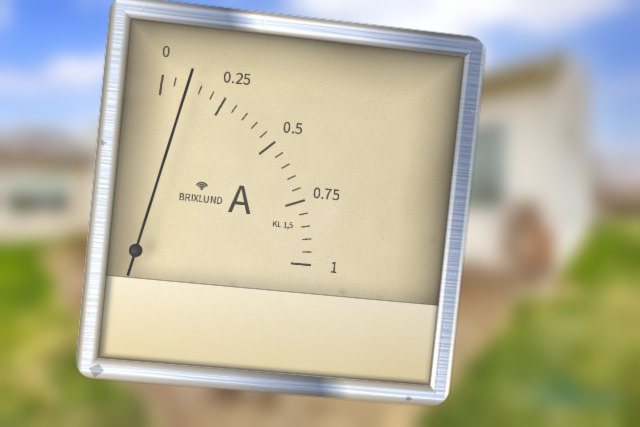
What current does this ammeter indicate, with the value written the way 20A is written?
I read 0.1A
